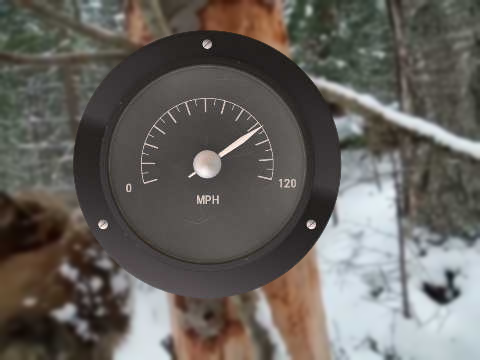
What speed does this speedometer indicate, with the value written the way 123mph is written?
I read 92.5mph
